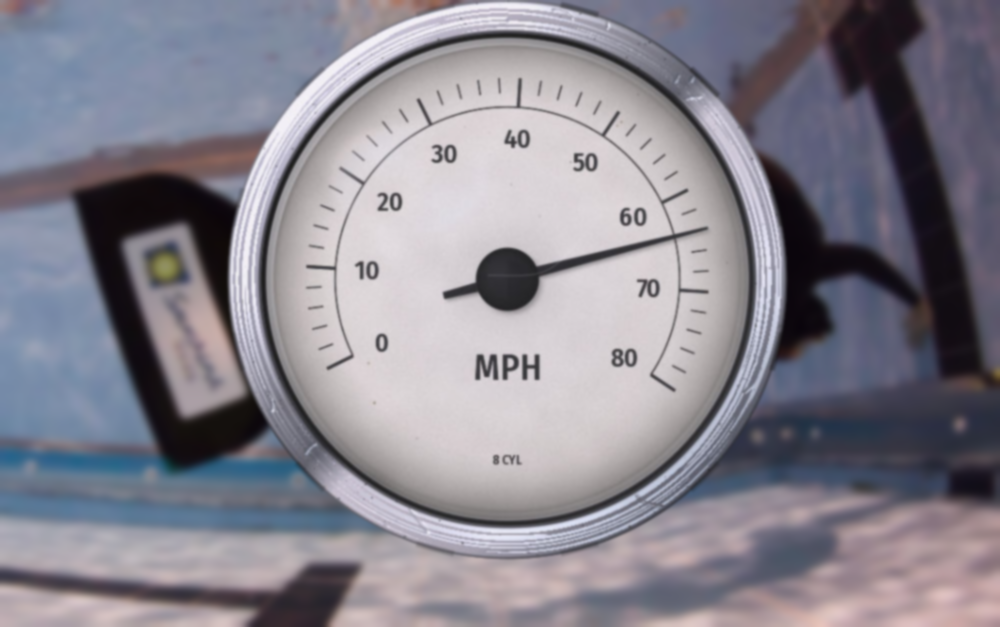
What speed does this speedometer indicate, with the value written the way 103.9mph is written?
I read 64mph
